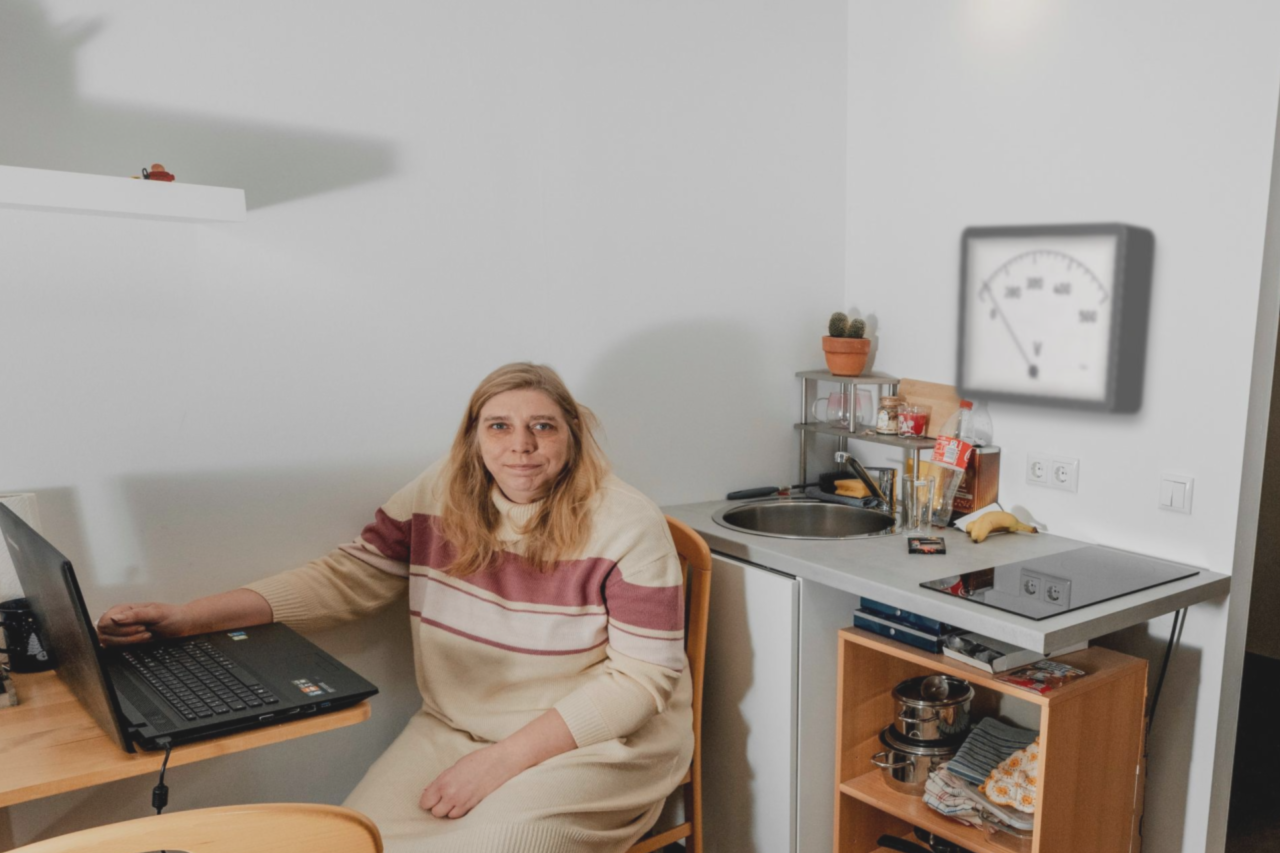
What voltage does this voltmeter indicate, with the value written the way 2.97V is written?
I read 100V
